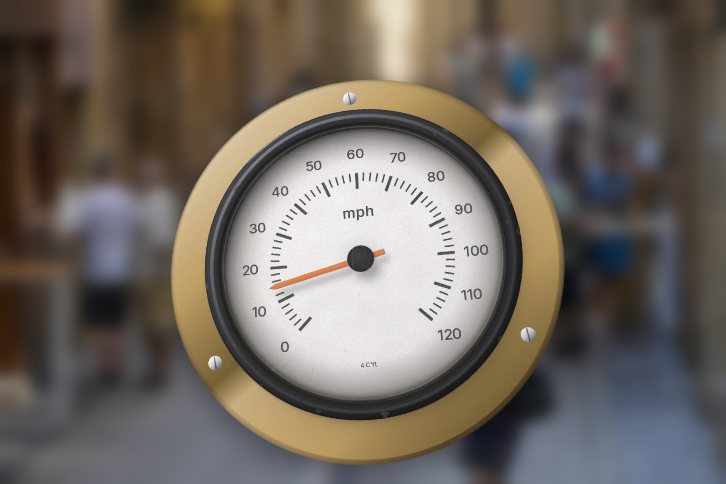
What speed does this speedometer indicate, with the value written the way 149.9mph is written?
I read 14mph
